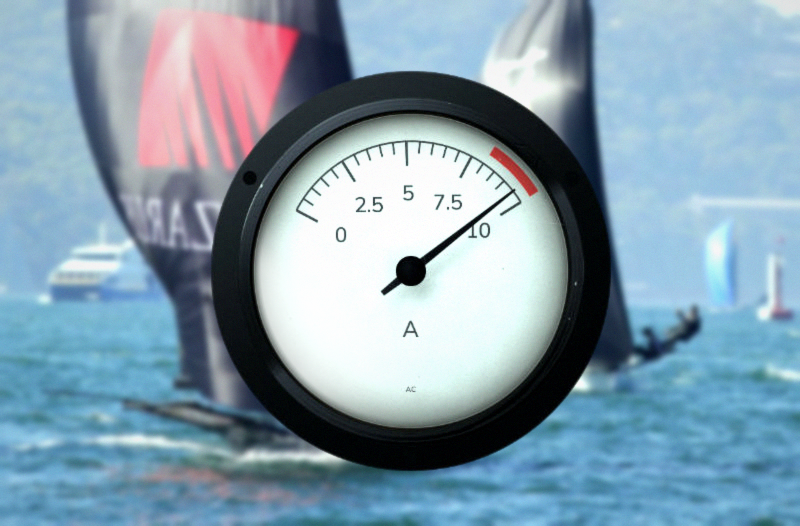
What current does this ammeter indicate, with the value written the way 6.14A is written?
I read 9.5A
